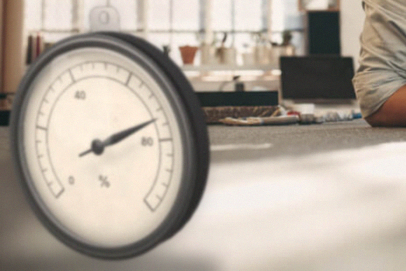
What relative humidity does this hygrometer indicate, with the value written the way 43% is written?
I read 74%
